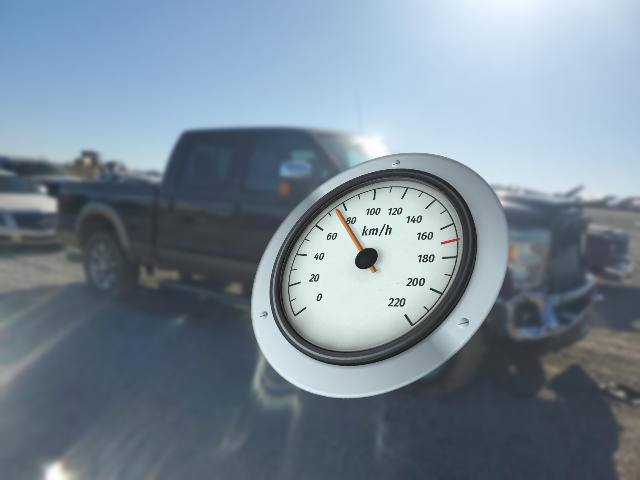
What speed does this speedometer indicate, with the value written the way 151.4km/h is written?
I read 75km/h
